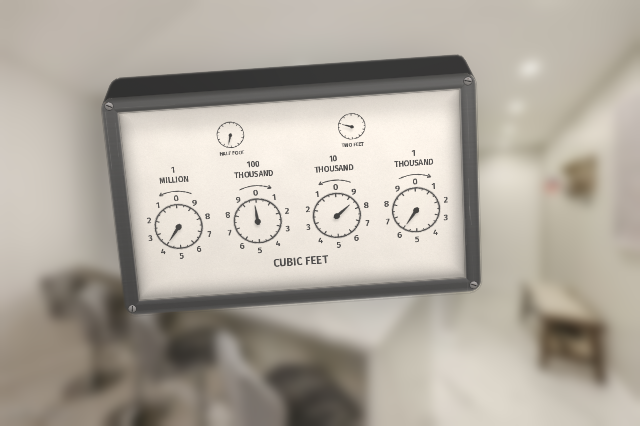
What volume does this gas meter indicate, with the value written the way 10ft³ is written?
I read 398600ft³
